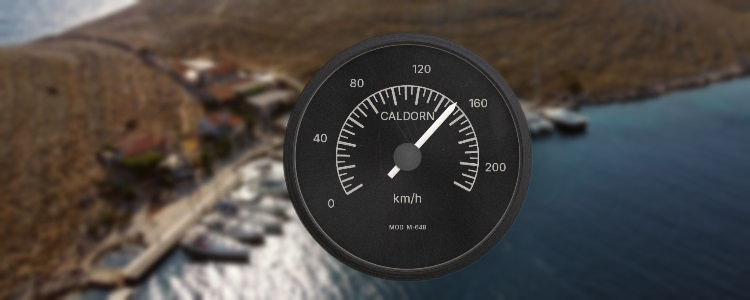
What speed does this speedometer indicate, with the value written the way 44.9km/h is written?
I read 150km/h
